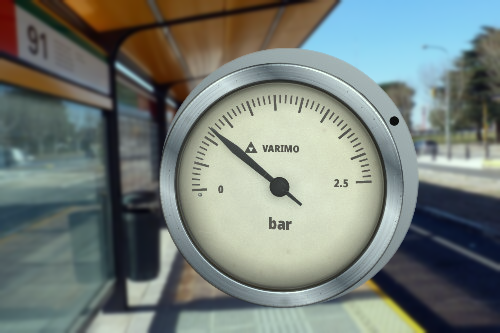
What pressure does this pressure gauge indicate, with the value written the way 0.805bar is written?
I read 0.6bar
